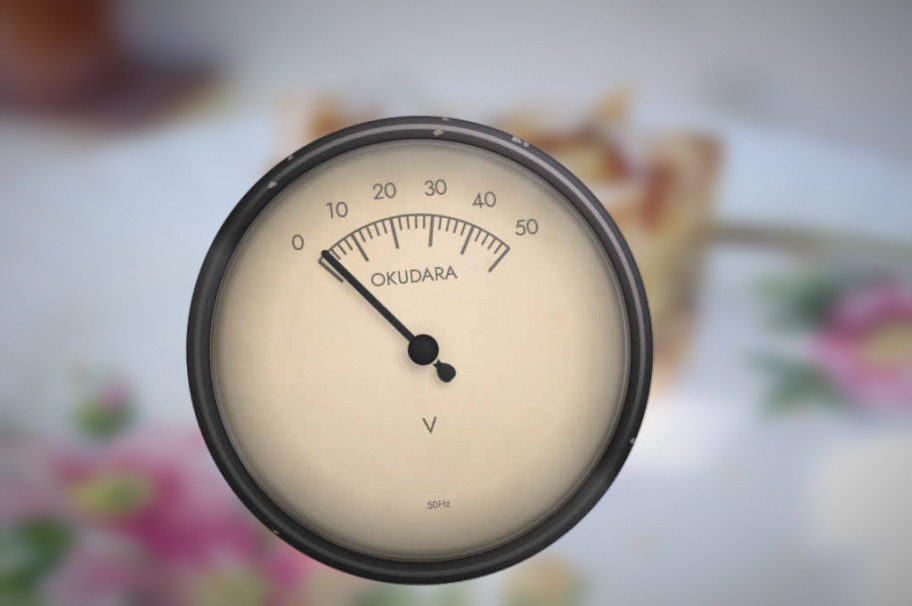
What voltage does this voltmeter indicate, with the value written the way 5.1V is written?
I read 2V
